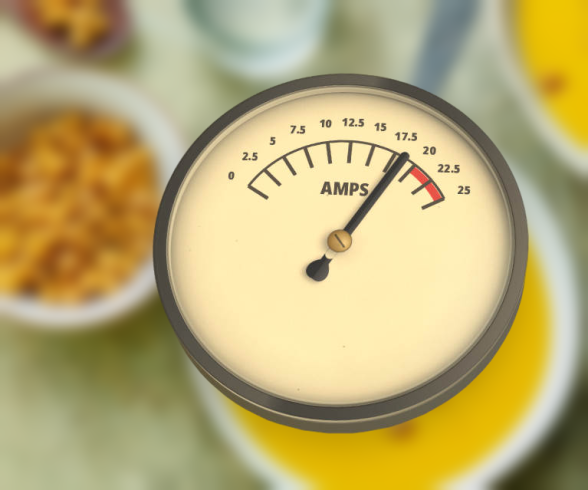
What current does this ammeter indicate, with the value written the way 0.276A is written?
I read 18.75A
